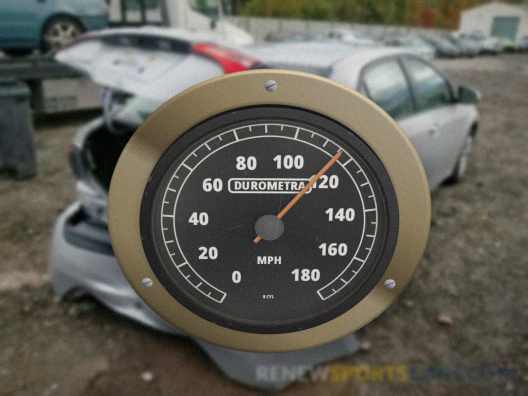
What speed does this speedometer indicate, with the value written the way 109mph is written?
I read 115mph
